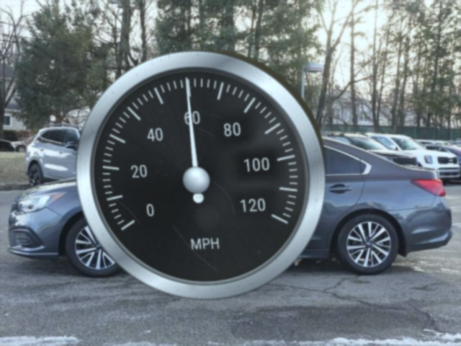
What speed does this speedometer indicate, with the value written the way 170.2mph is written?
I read 60mph
